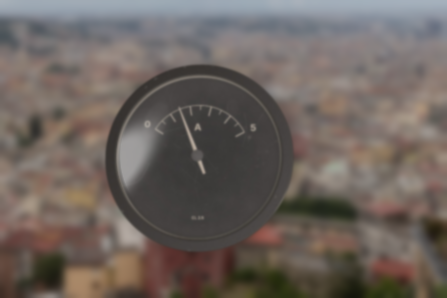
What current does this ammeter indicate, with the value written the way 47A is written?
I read 1.5A
